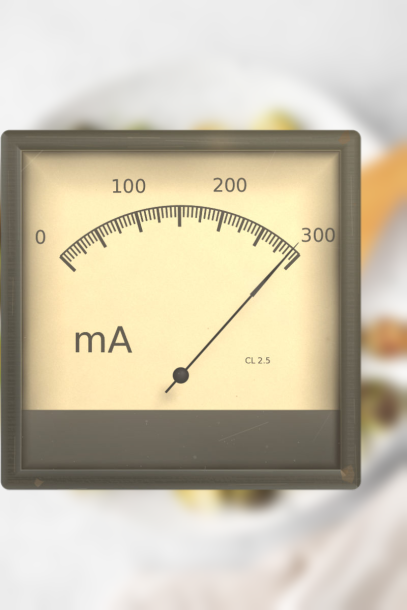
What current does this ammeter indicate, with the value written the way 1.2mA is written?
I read 290mA
